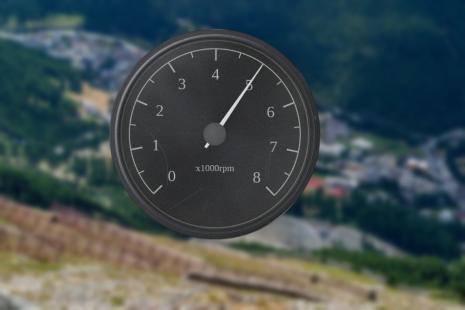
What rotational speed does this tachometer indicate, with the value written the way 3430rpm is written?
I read 5000rpm
